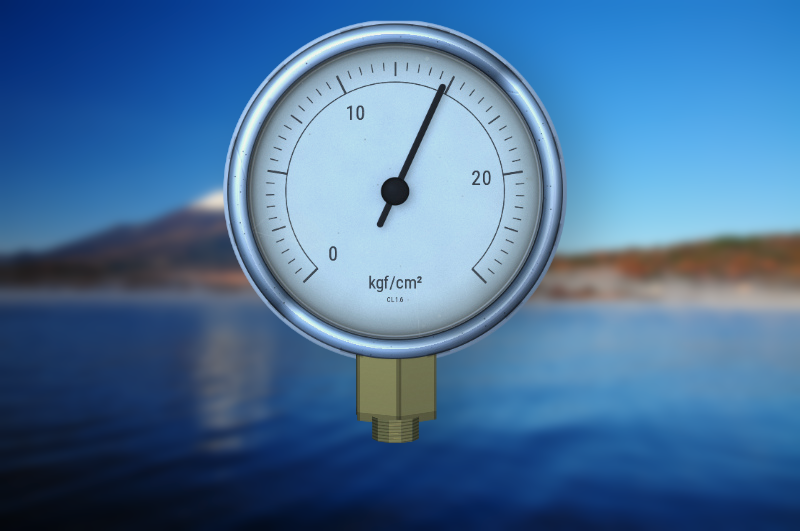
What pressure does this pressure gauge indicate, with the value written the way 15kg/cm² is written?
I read 14.75kg/cm²
